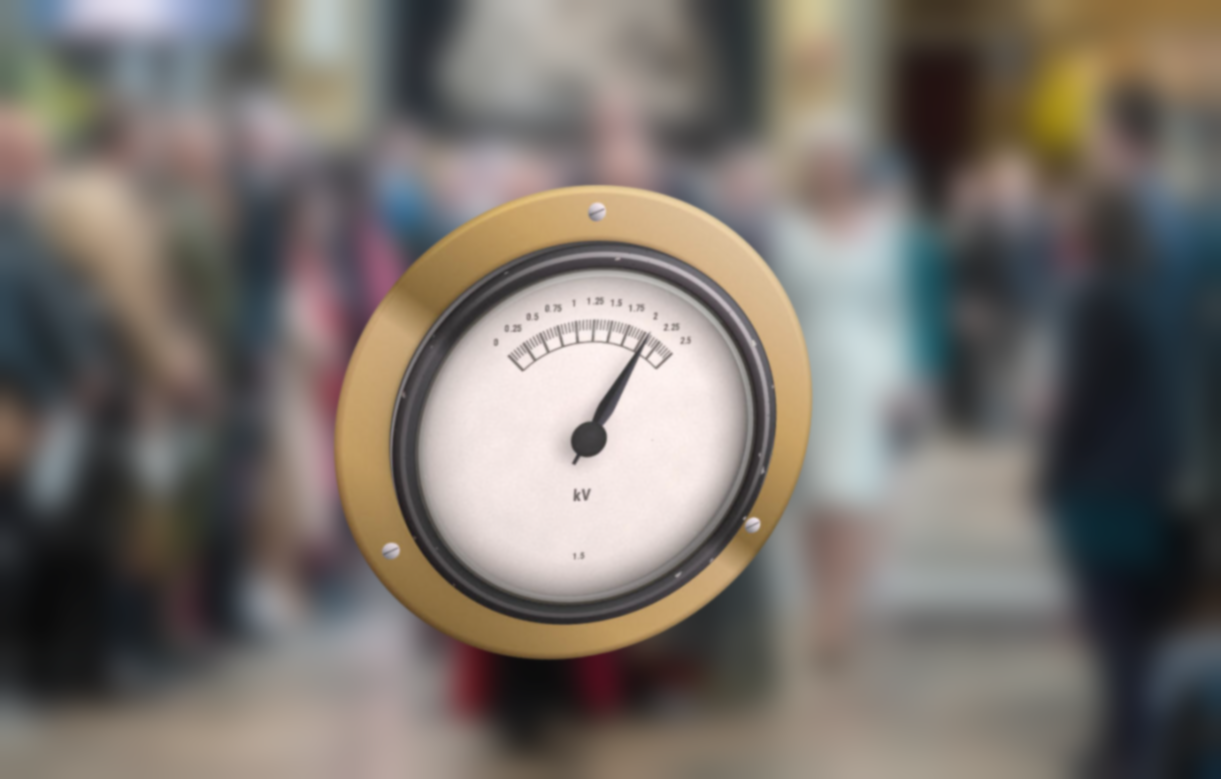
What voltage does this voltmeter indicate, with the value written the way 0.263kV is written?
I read 2kV
